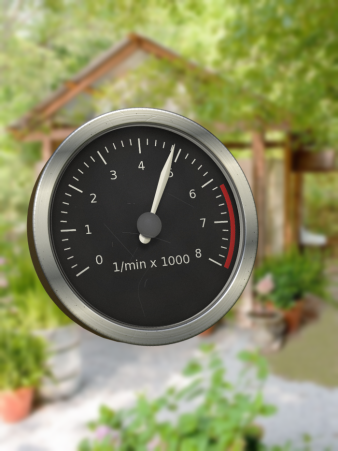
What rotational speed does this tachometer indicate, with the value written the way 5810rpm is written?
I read 4800rpm
